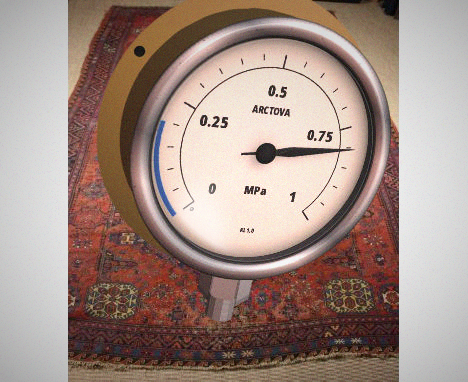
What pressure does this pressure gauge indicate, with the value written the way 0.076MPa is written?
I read 0.8MPa
